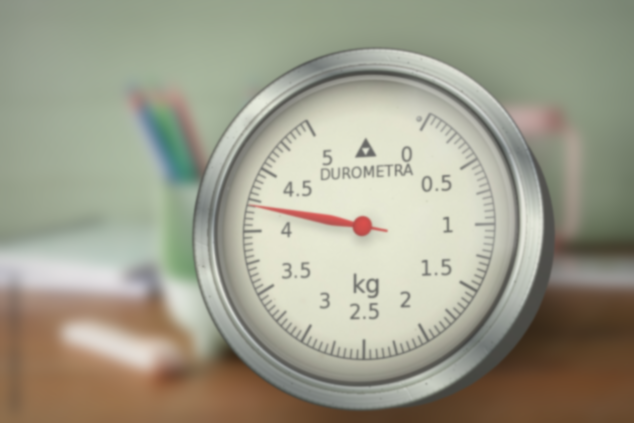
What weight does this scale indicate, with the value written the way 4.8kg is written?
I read 4.2kg
